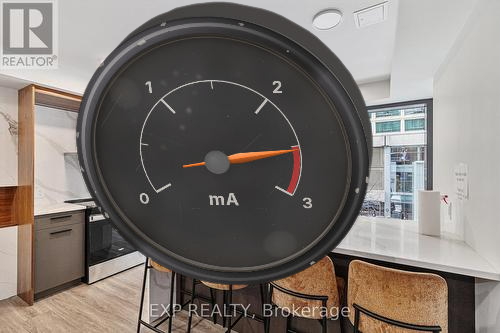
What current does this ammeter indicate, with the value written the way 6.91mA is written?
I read 2.5mA
